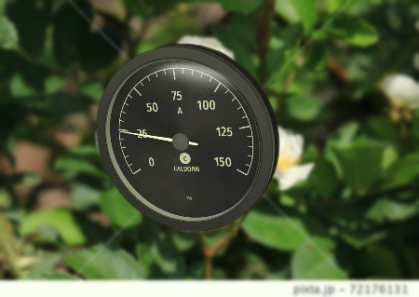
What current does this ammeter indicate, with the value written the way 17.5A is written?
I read 25A
